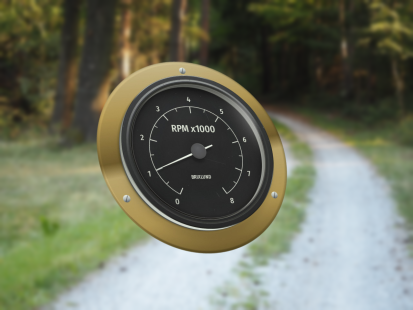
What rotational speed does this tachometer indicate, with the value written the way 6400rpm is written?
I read 1000rpm
